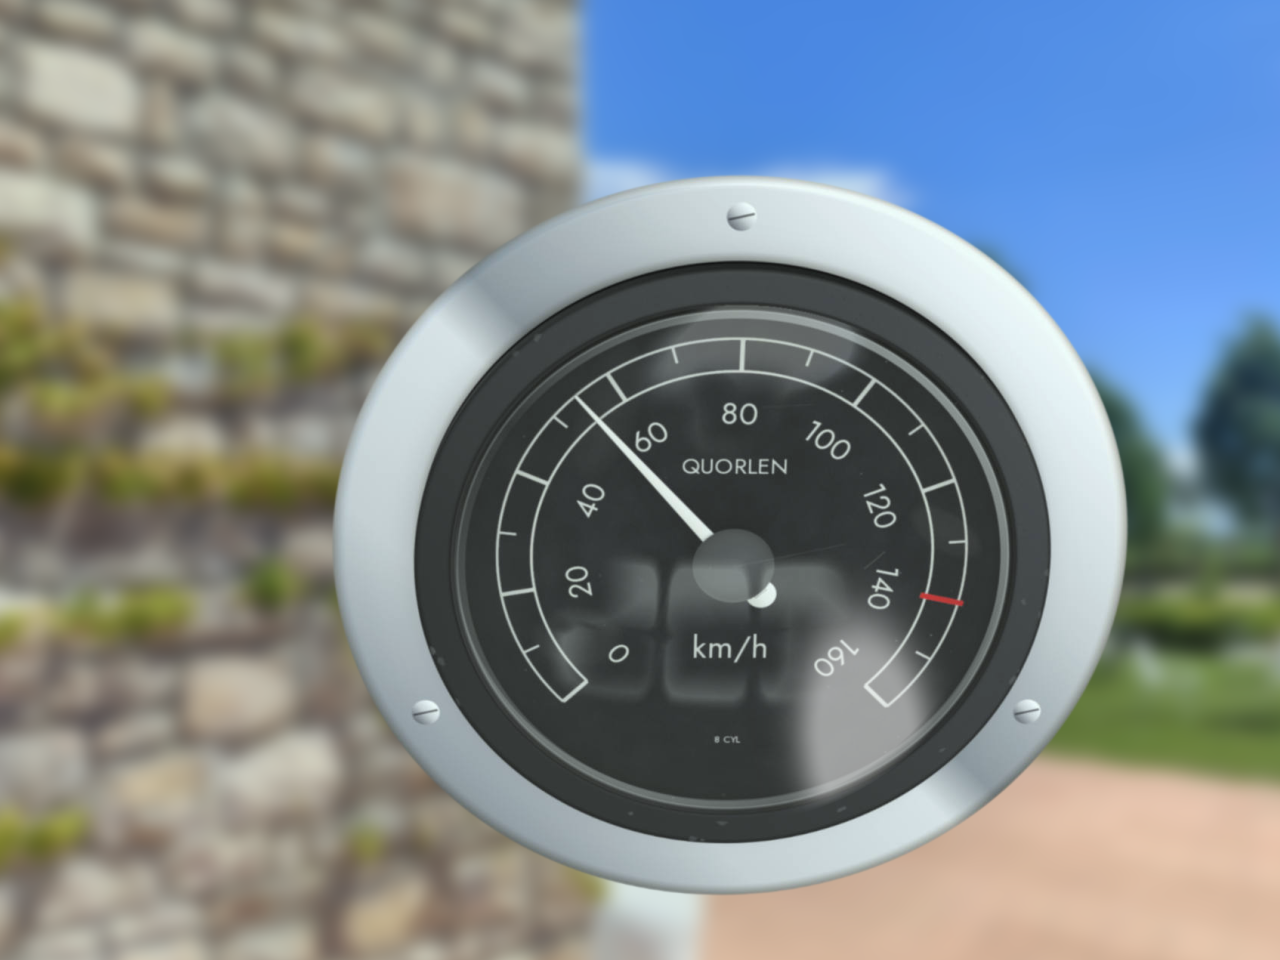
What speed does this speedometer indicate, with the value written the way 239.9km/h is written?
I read 55km/h
